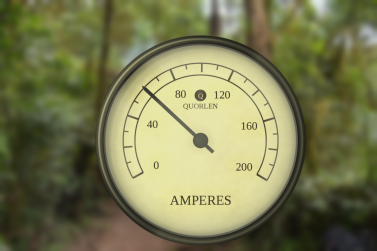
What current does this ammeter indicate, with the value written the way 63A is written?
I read 60A
